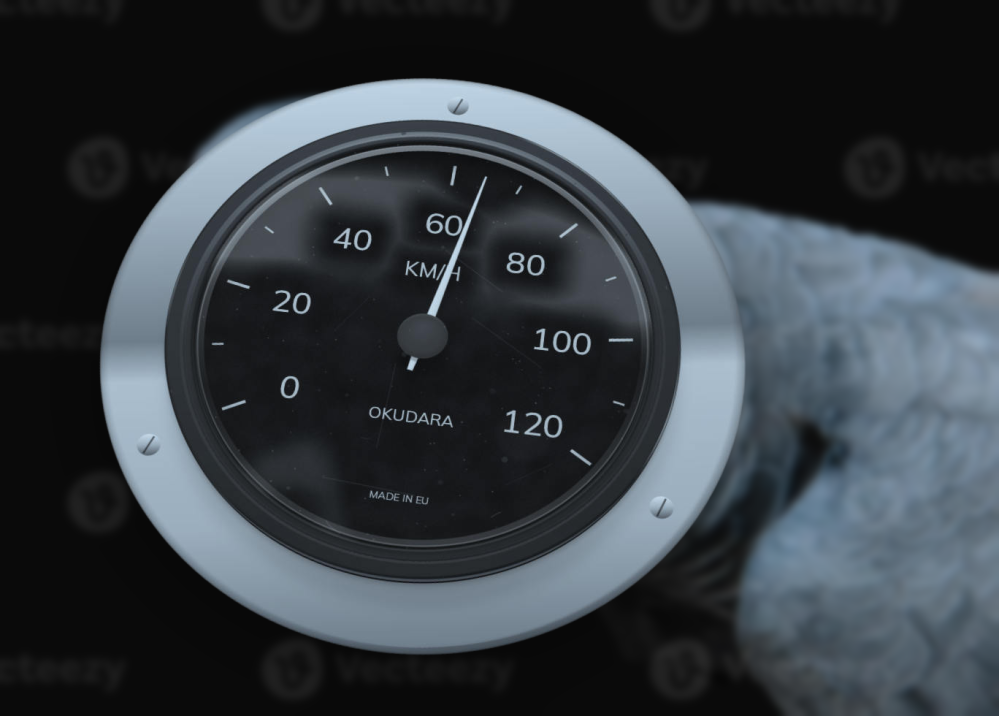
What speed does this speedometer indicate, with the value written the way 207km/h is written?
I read 65km/h
